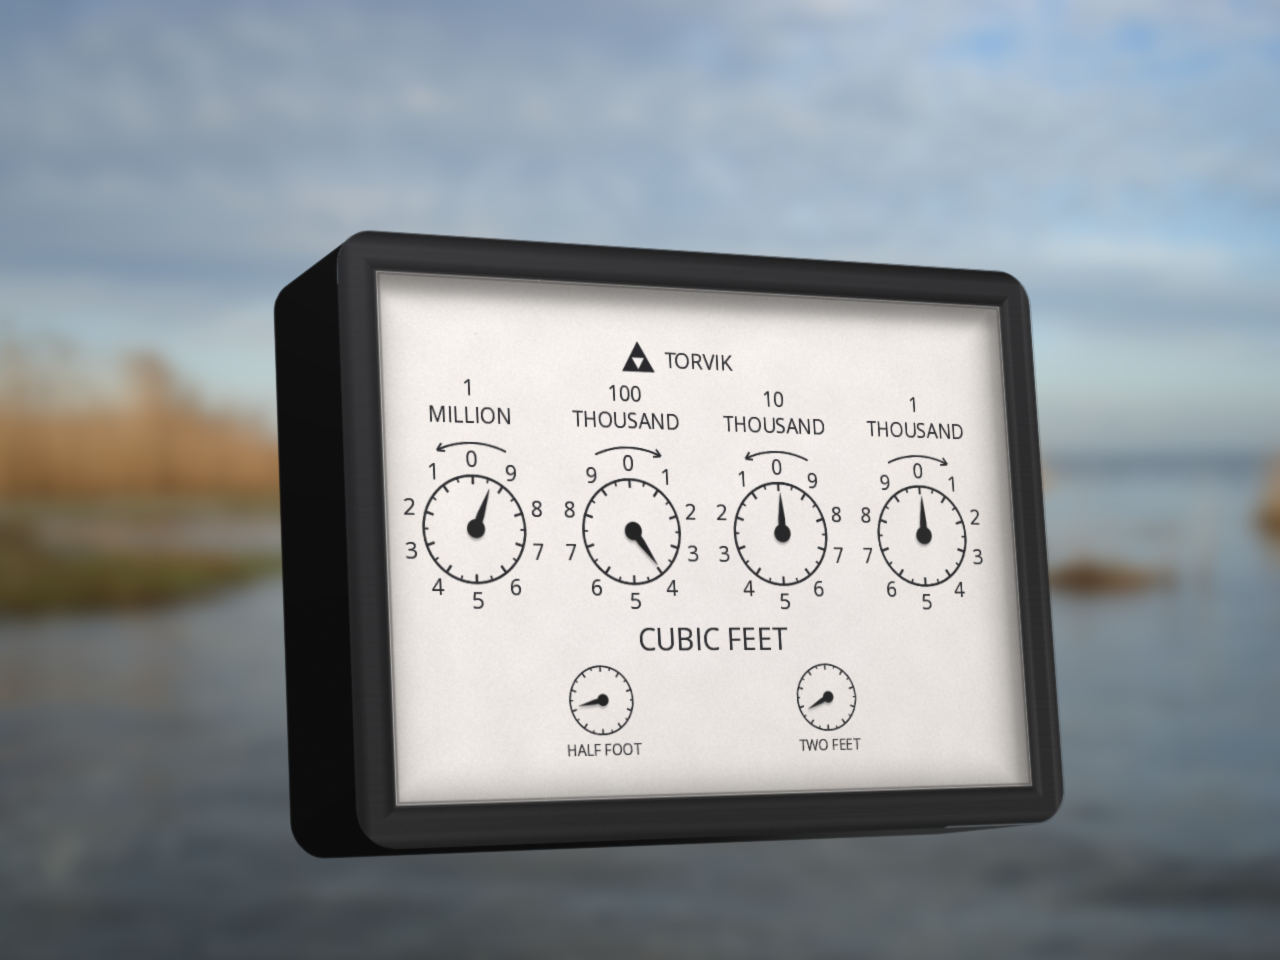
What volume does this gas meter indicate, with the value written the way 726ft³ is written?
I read 940000ft³
